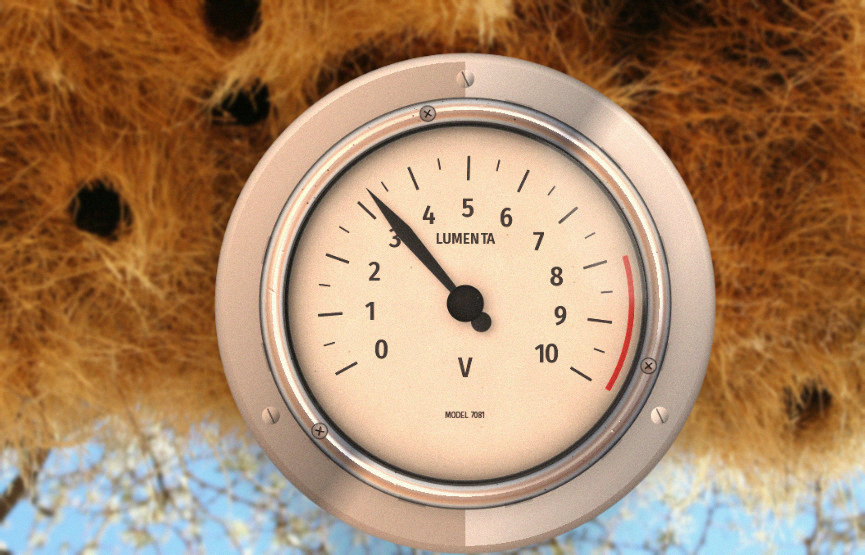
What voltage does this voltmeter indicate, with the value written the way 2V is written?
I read 3.25V
